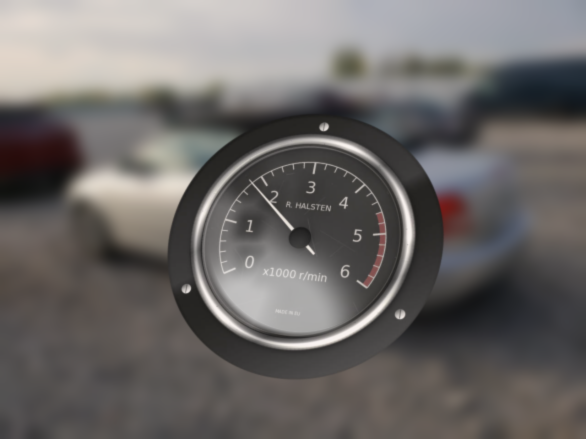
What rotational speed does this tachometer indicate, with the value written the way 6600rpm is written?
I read 1800rpm
